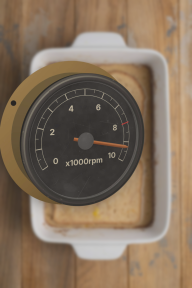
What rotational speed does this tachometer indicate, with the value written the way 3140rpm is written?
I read 9250rpm
